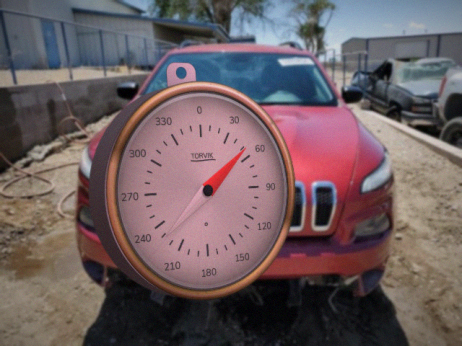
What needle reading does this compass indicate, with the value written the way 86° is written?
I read 50°
